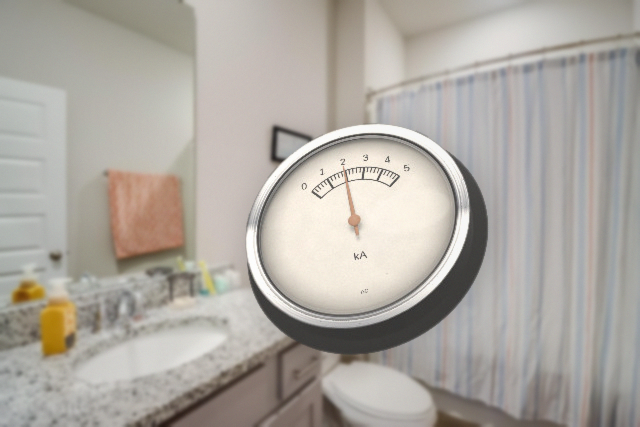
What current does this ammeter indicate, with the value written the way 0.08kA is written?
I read 2kA
